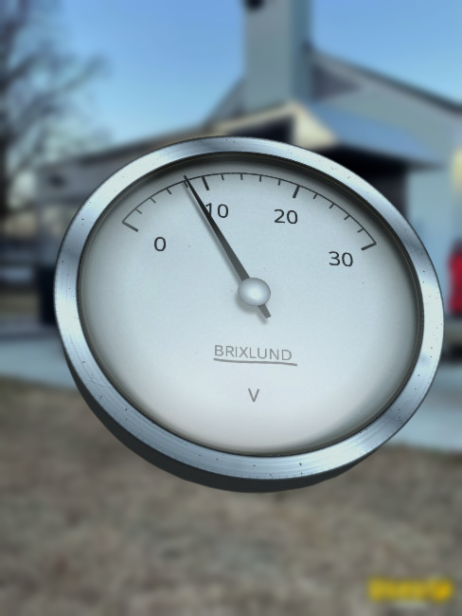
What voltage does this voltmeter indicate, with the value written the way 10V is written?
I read 8V
